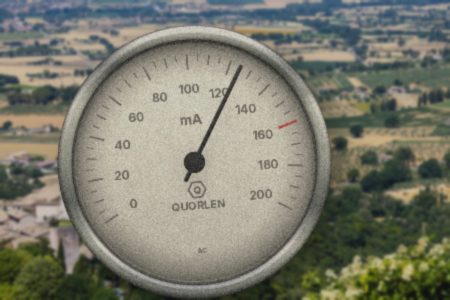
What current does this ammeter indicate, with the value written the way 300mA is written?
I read 125mA
